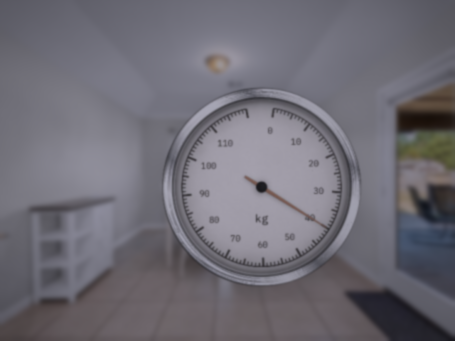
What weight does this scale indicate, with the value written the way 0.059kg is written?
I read 40kg
